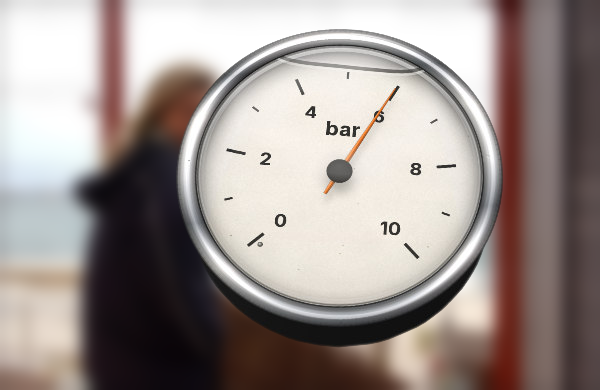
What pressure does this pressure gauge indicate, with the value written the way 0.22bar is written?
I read 6bar
